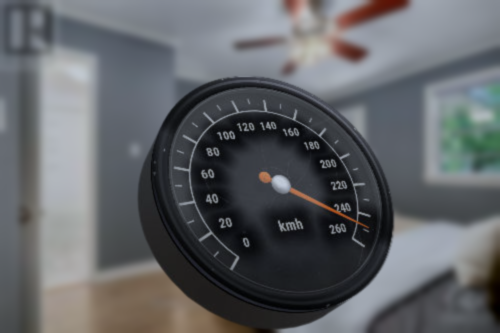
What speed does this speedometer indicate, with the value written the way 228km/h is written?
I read 250km/h
